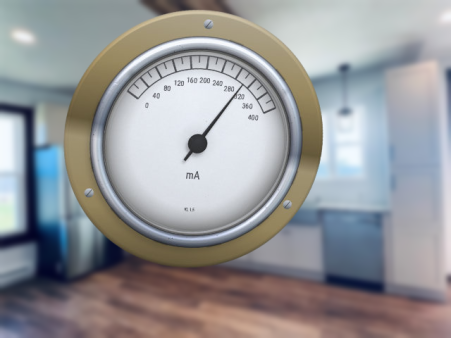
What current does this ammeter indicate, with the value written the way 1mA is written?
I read 300mA
